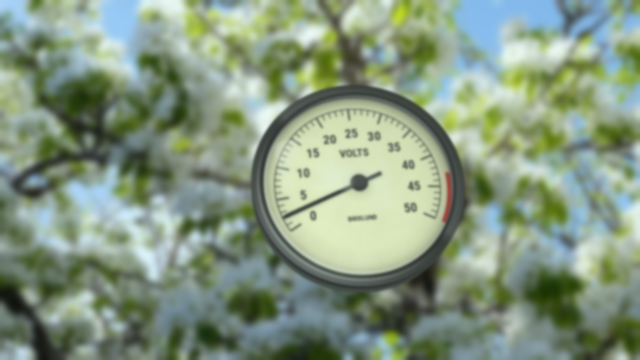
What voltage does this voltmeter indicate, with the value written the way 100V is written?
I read 2V
